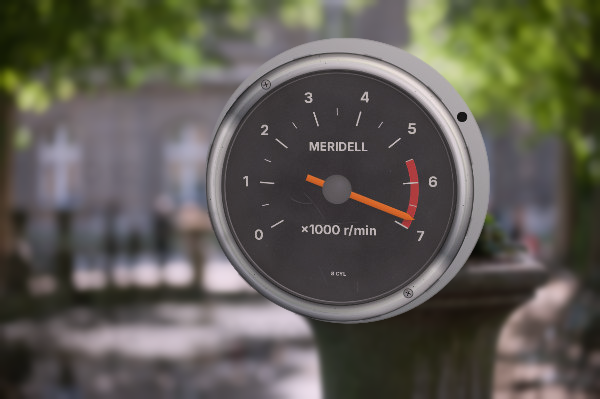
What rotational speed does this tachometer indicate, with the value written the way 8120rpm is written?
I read 6750rpm
